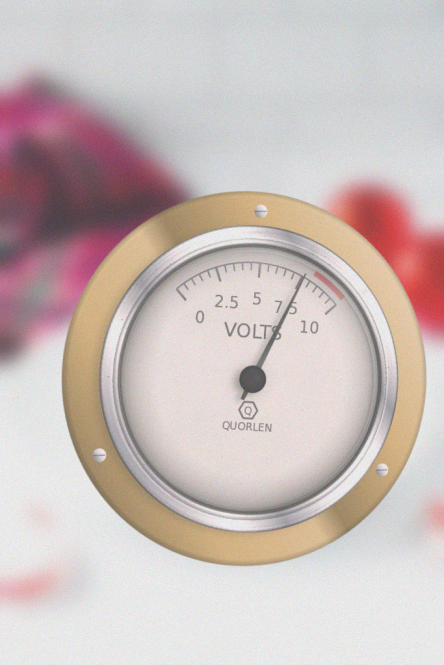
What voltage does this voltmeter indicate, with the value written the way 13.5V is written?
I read 7.5V
